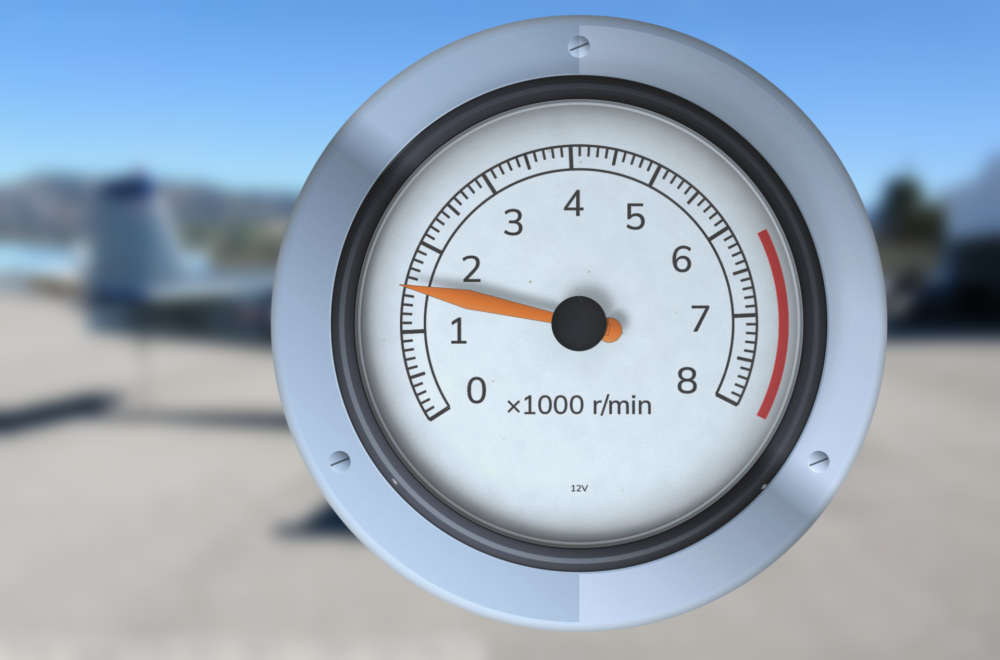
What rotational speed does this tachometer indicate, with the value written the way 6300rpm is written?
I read 1500rpm
